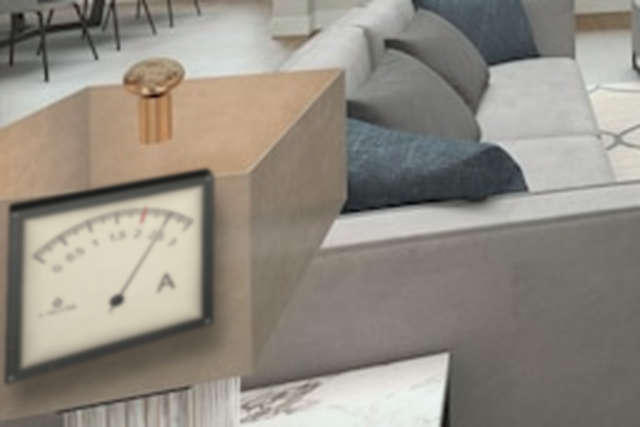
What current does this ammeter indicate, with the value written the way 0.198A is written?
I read 2.5A
